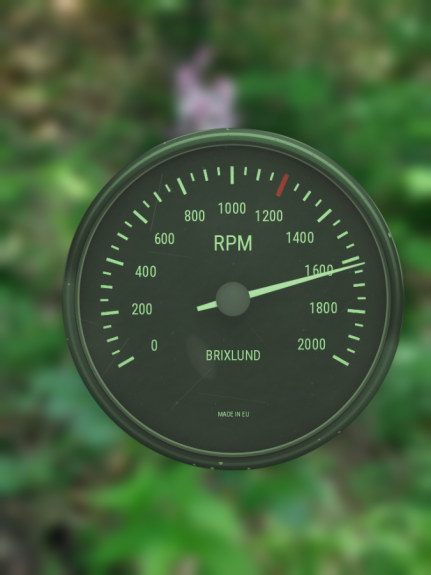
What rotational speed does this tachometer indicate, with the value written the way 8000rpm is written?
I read 1625rpm
